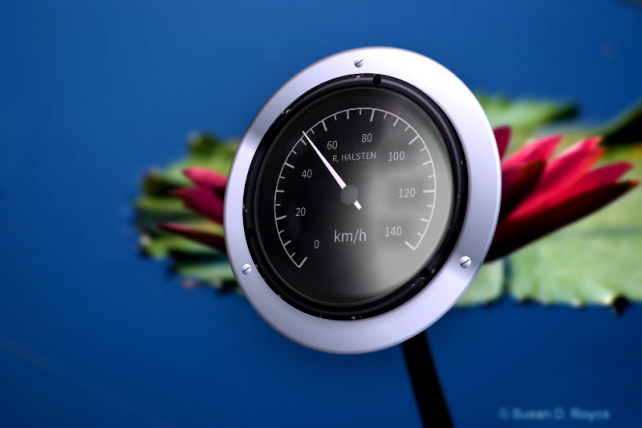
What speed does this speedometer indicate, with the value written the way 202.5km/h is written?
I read 52.5km/h
